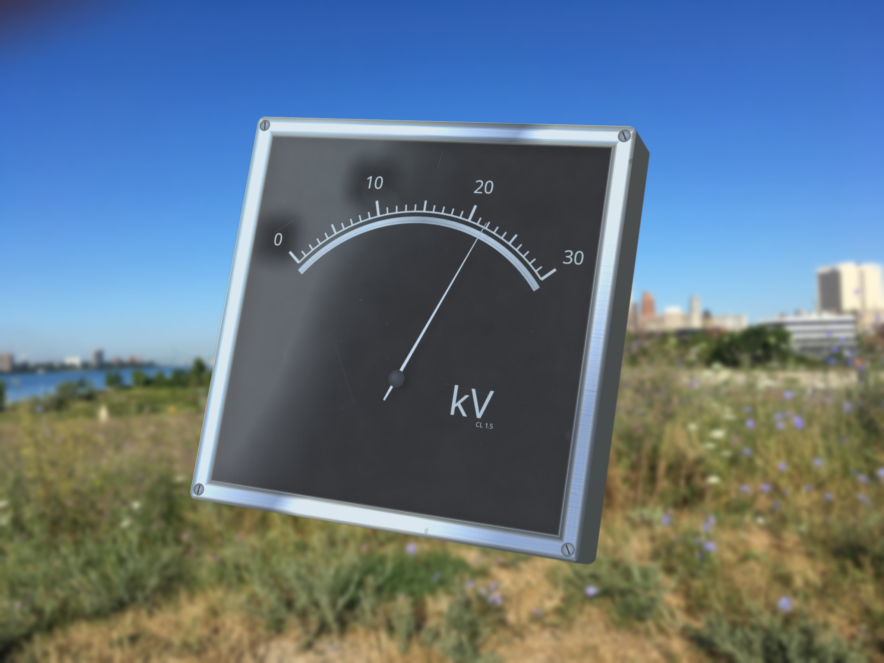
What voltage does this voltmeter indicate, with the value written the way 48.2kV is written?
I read 22kV
